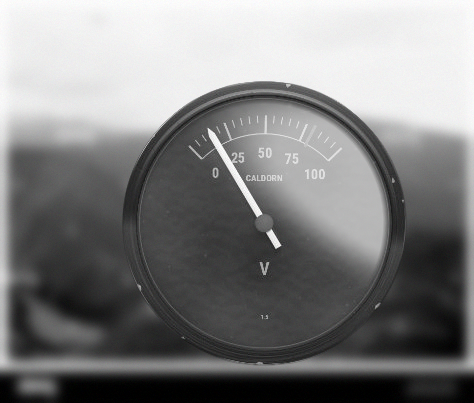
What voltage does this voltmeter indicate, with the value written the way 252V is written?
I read 15V
